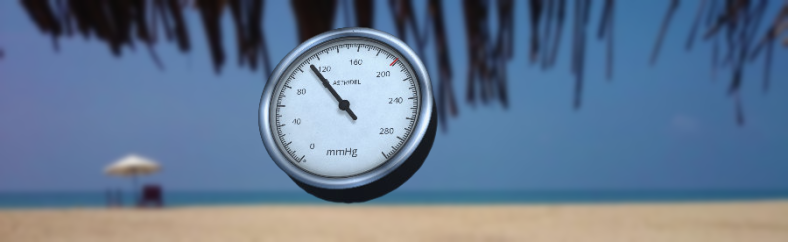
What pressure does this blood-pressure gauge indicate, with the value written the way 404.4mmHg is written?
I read 110mmHg
